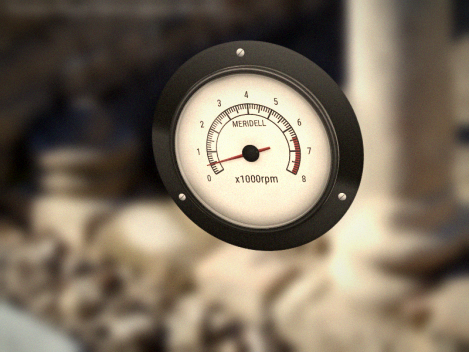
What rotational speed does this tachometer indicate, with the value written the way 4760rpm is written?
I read 500rpm
